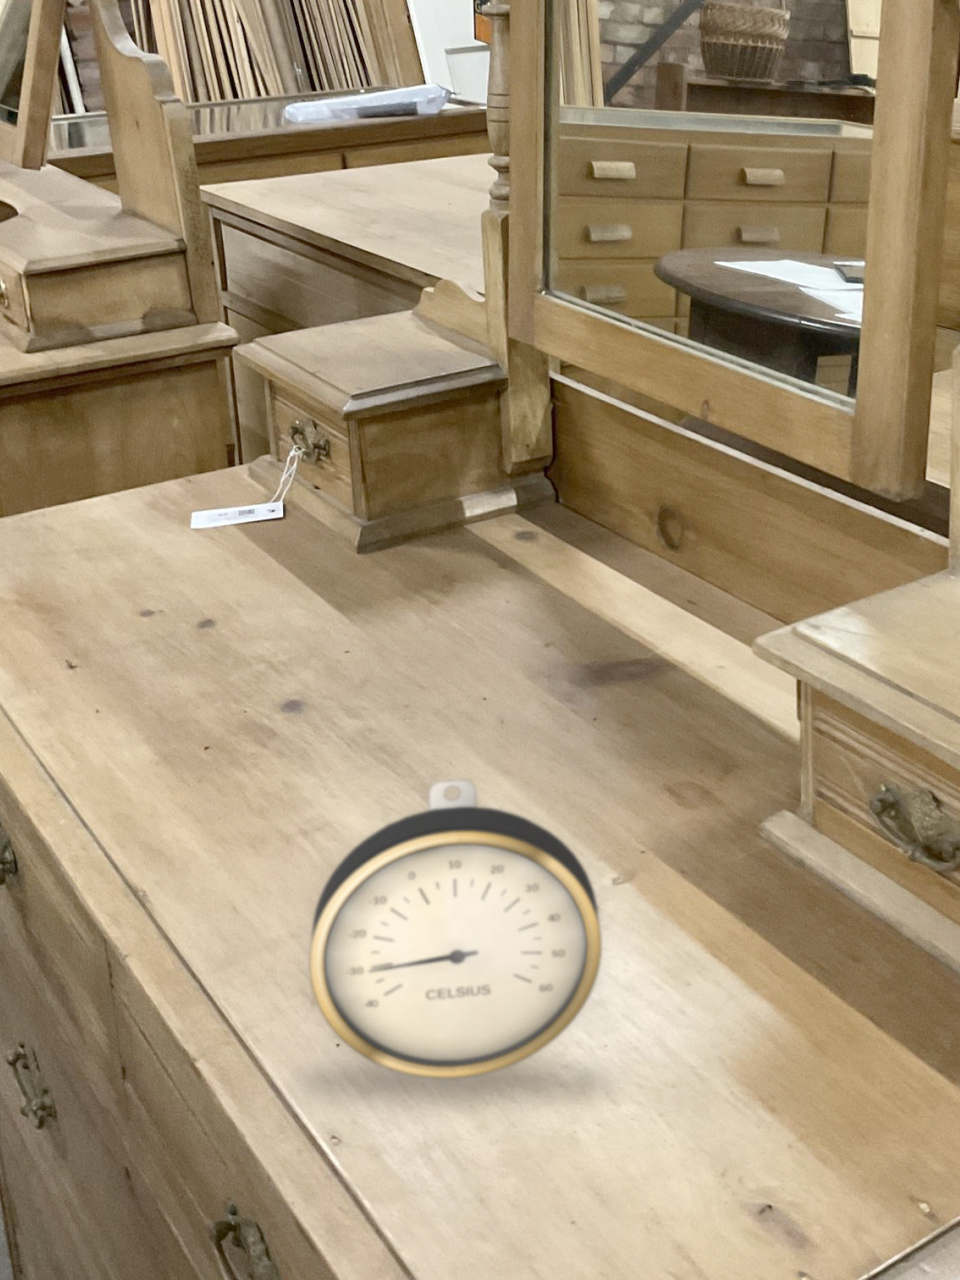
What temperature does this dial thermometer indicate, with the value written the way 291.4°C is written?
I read -30°C
